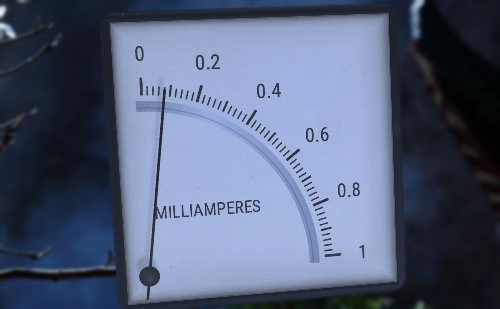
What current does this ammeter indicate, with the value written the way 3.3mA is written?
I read 0.08mA
